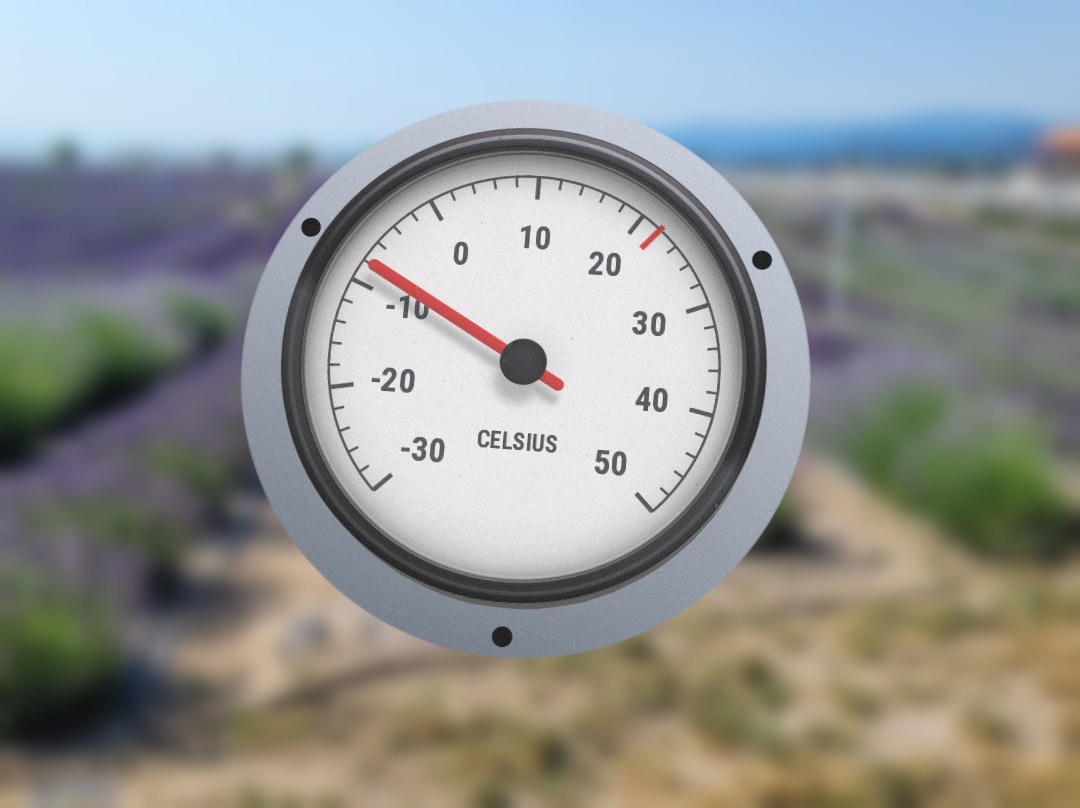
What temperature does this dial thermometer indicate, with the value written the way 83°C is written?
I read -8°C
